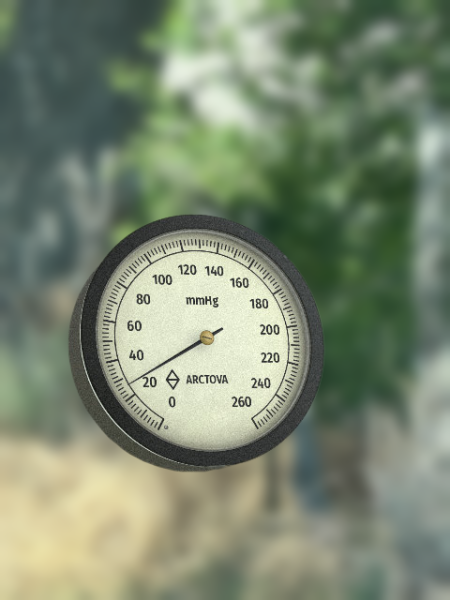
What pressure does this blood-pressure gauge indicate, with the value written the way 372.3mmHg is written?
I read 26mmHg
